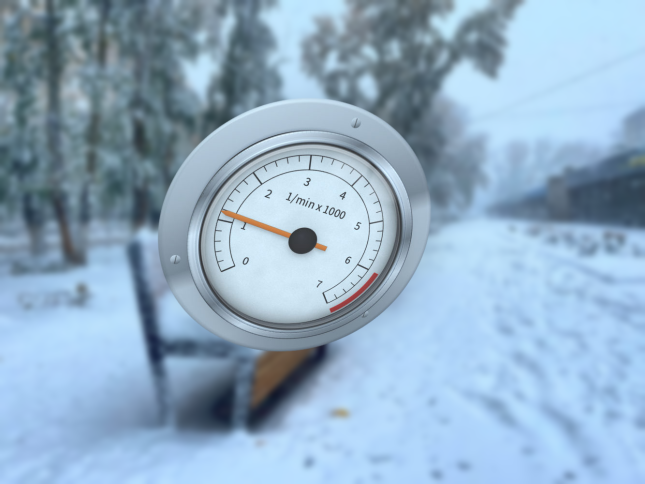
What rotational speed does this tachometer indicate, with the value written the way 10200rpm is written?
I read 1200rpm
